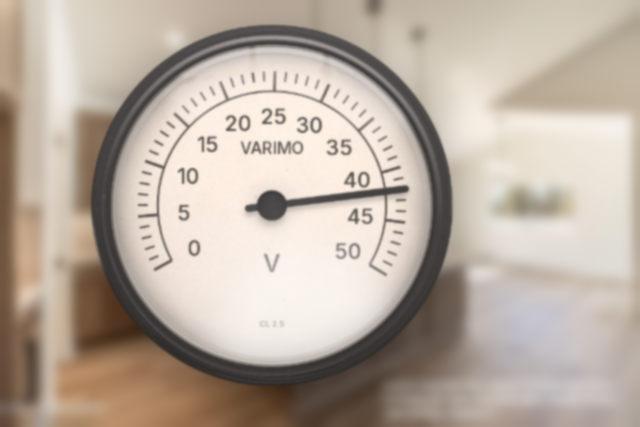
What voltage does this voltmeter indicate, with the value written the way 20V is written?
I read 42V
